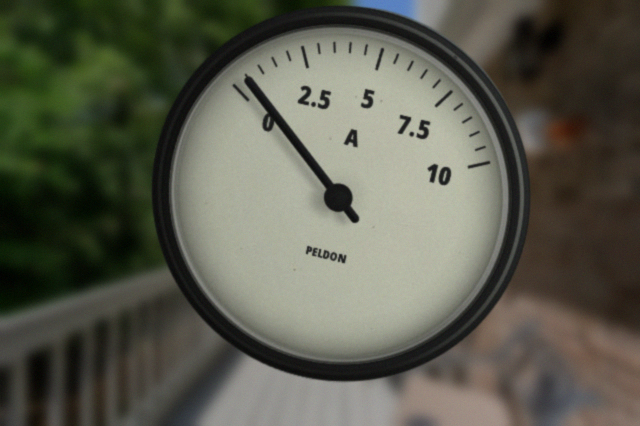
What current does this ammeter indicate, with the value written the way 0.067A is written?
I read 0.5A
